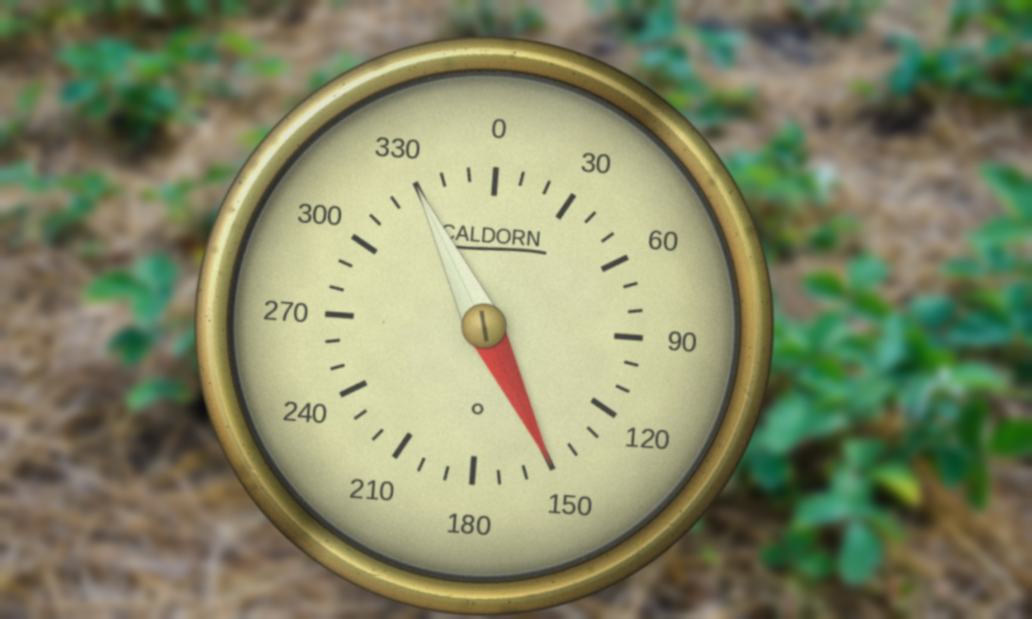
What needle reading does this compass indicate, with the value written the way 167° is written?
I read 150°
